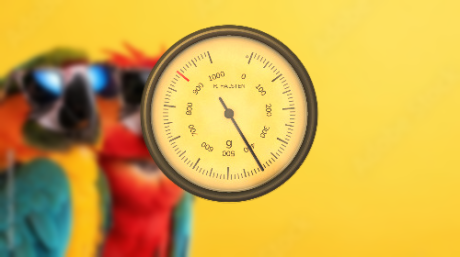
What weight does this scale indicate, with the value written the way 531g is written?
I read 400g
